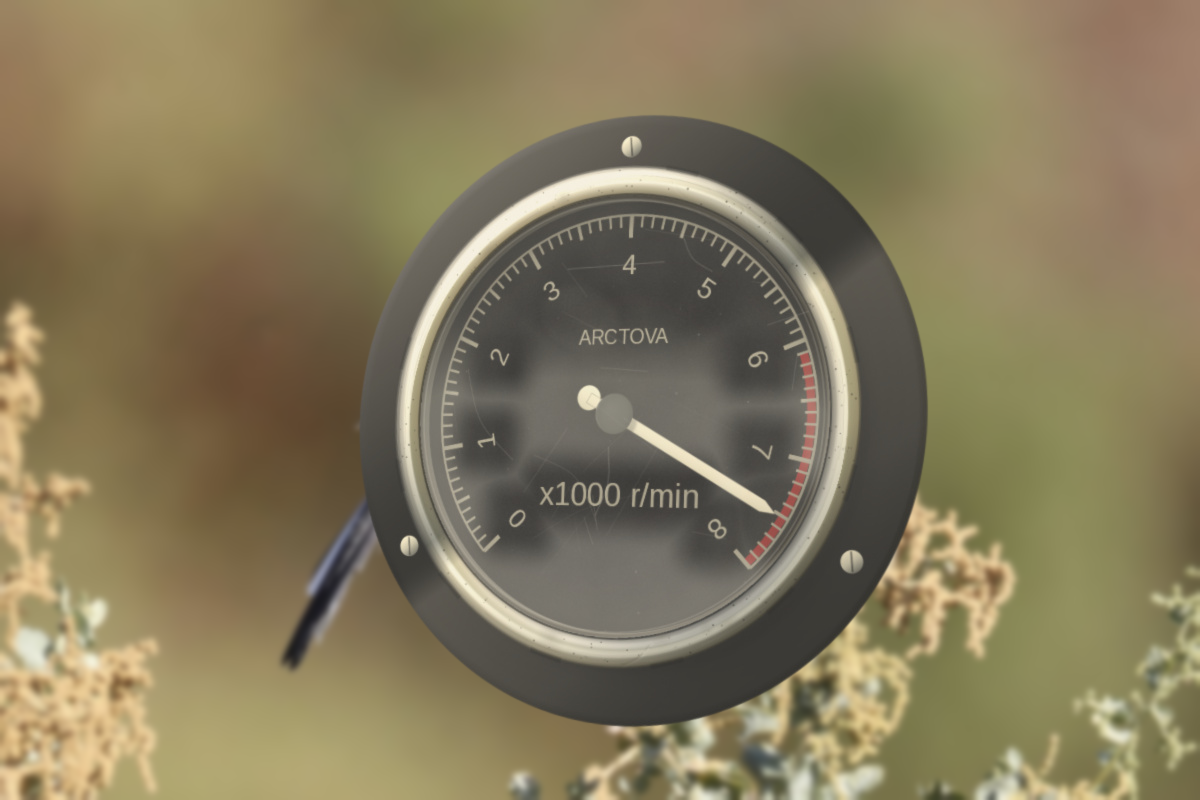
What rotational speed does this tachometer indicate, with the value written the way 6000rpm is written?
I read 7500rpm
